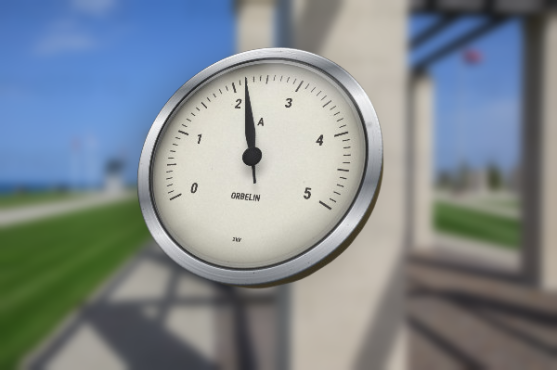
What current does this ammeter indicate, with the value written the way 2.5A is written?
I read 2.2A
